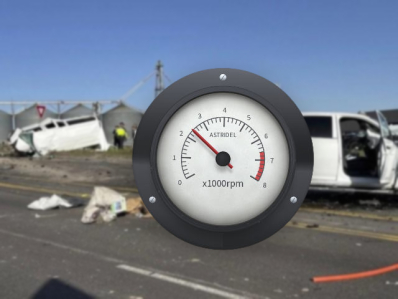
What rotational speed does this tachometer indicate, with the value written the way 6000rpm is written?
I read 2400rpm
